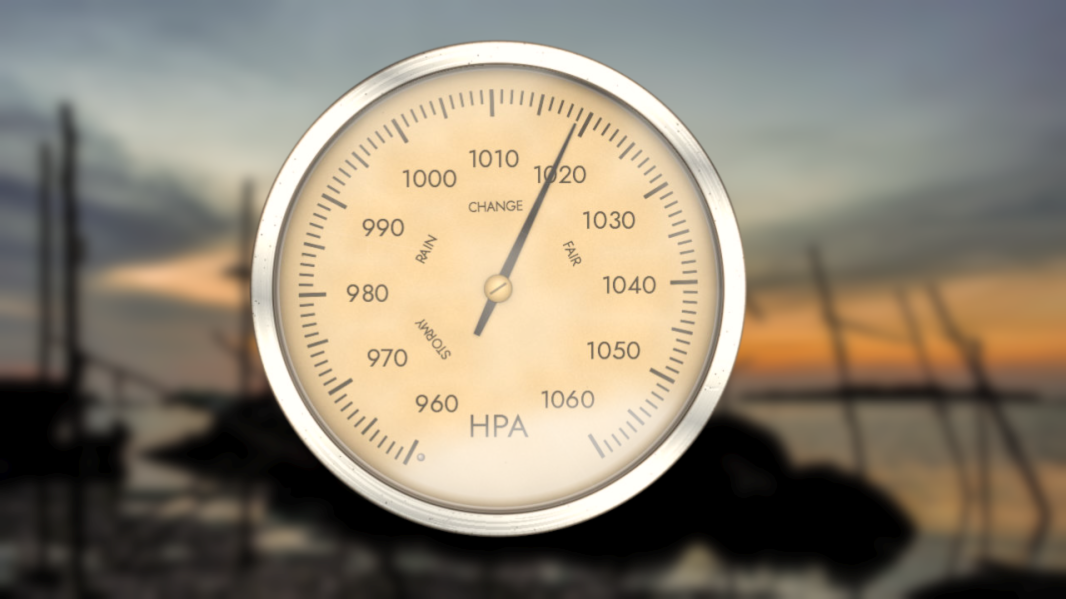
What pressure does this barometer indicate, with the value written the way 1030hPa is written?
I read 1019hPa
